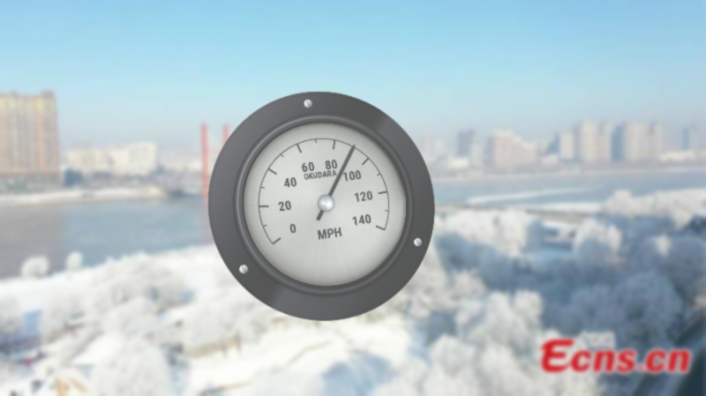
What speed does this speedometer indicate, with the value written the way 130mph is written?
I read 90mph
